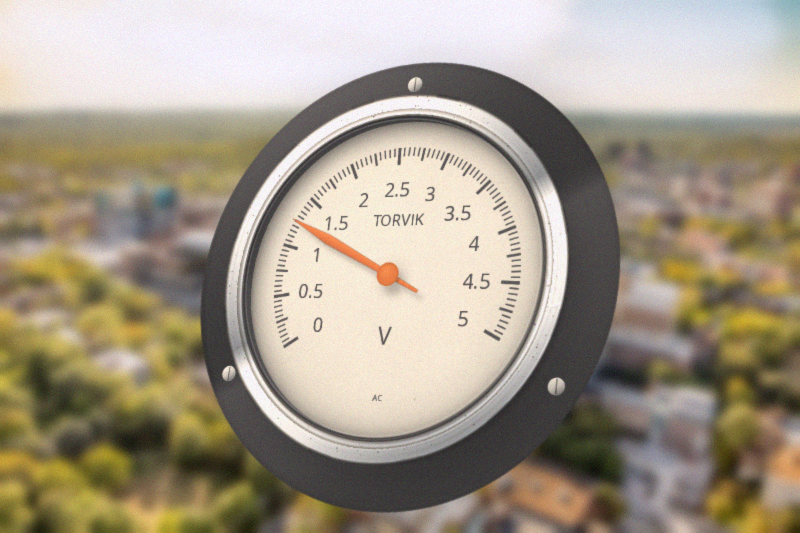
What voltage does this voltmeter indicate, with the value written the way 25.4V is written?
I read 1.25V
